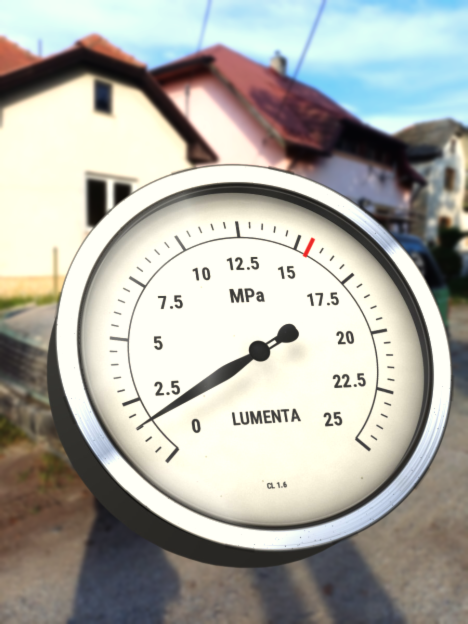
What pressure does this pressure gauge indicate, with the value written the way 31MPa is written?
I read 1.5MPa
